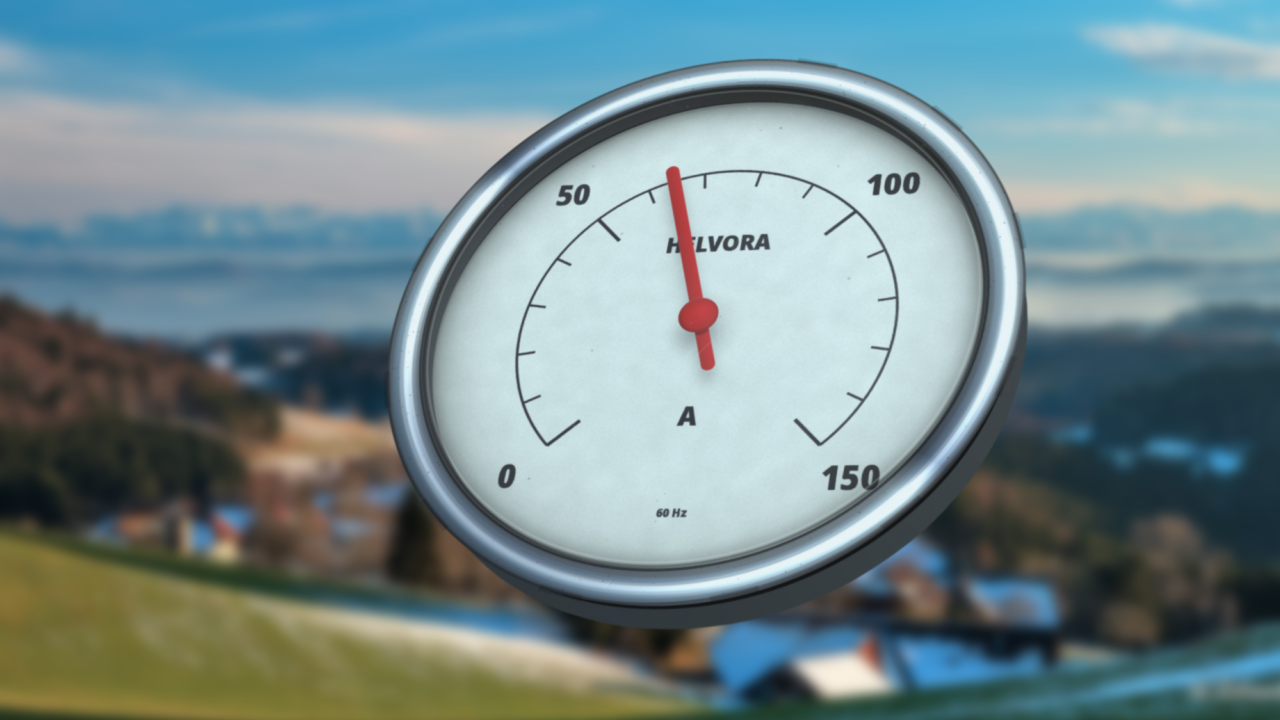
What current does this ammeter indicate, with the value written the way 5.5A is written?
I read 65A
